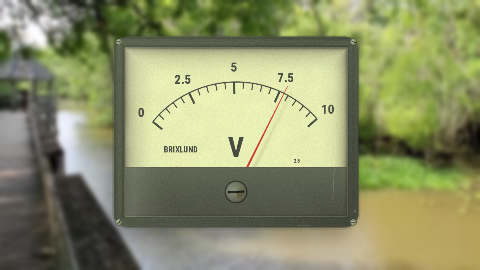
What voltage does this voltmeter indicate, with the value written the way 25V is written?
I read 7.75V
